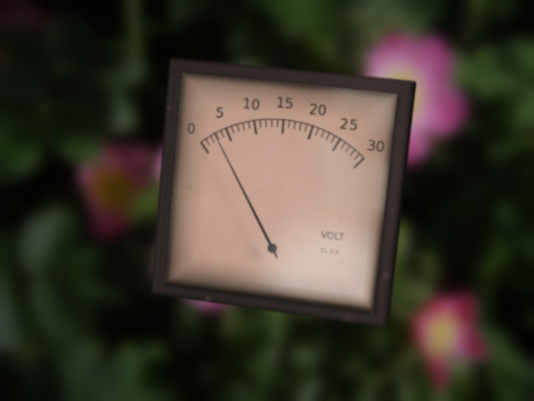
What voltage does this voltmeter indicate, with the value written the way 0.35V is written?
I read 3V
